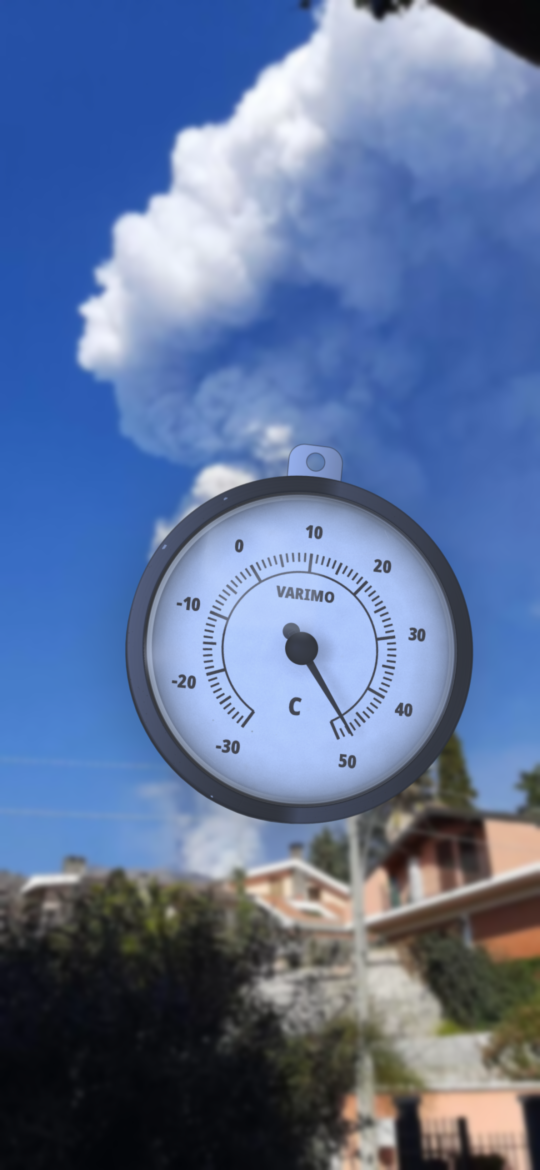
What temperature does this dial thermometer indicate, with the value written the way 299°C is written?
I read 48°C
